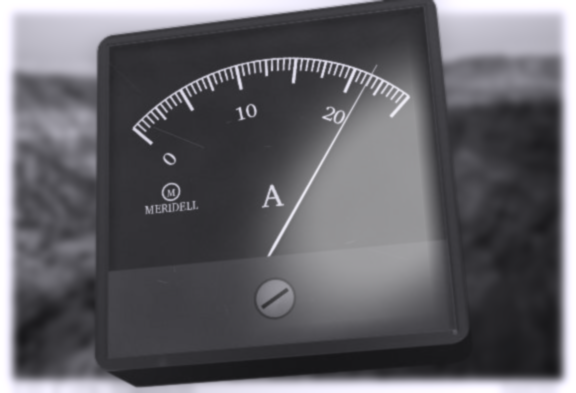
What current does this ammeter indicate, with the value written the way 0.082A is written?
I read 21.5A
